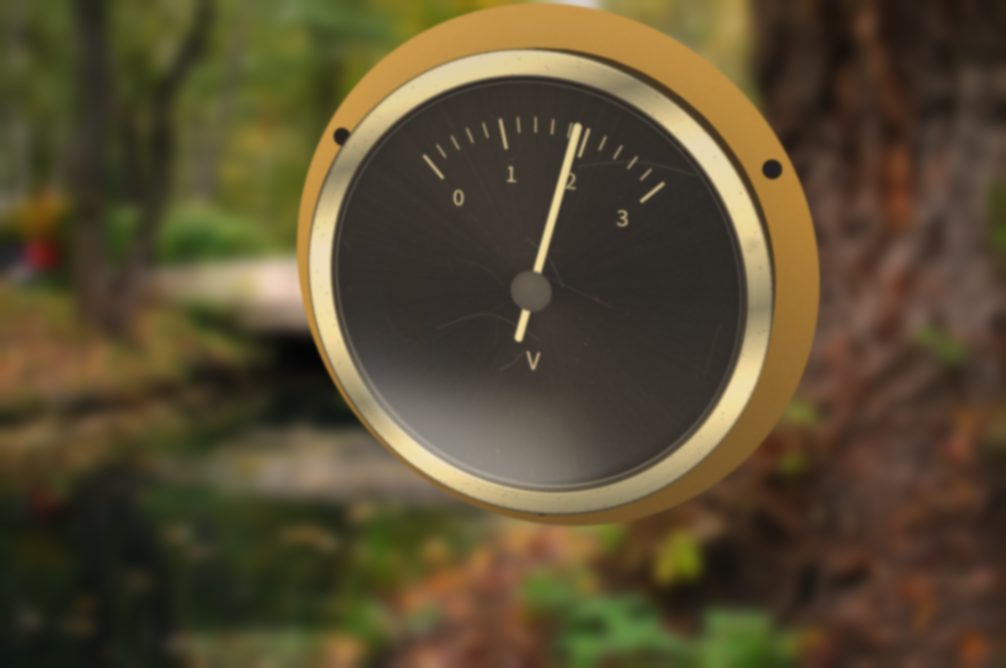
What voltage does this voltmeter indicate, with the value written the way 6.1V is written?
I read 1.9V
